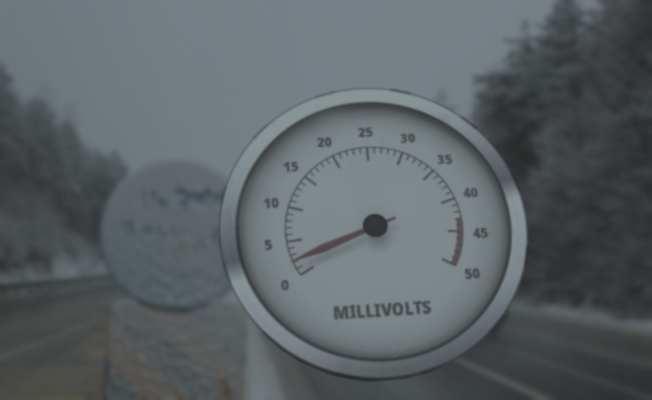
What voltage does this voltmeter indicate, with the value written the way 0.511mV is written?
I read 2mV
